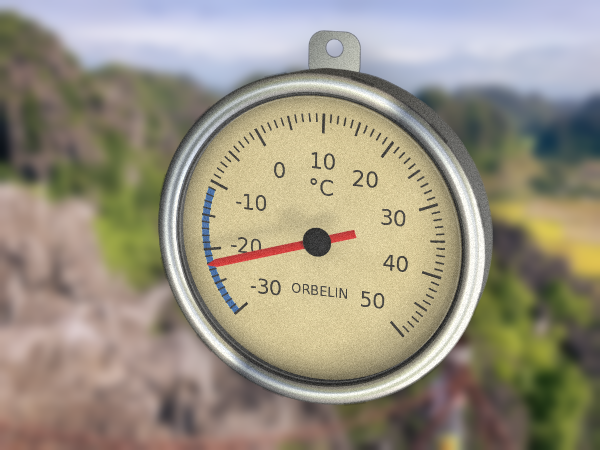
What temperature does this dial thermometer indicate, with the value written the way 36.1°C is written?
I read -22°C
